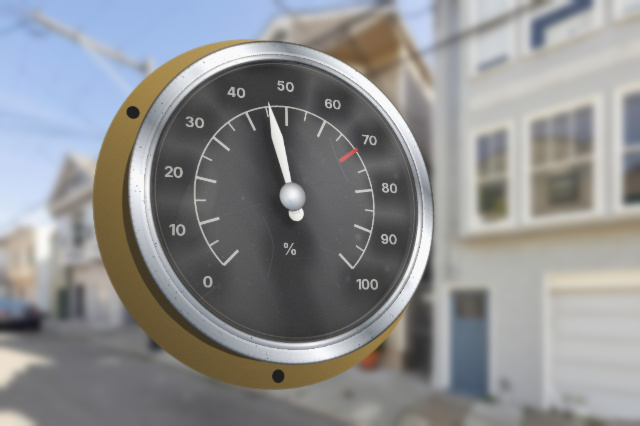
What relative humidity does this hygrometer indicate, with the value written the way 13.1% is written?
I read 45%
